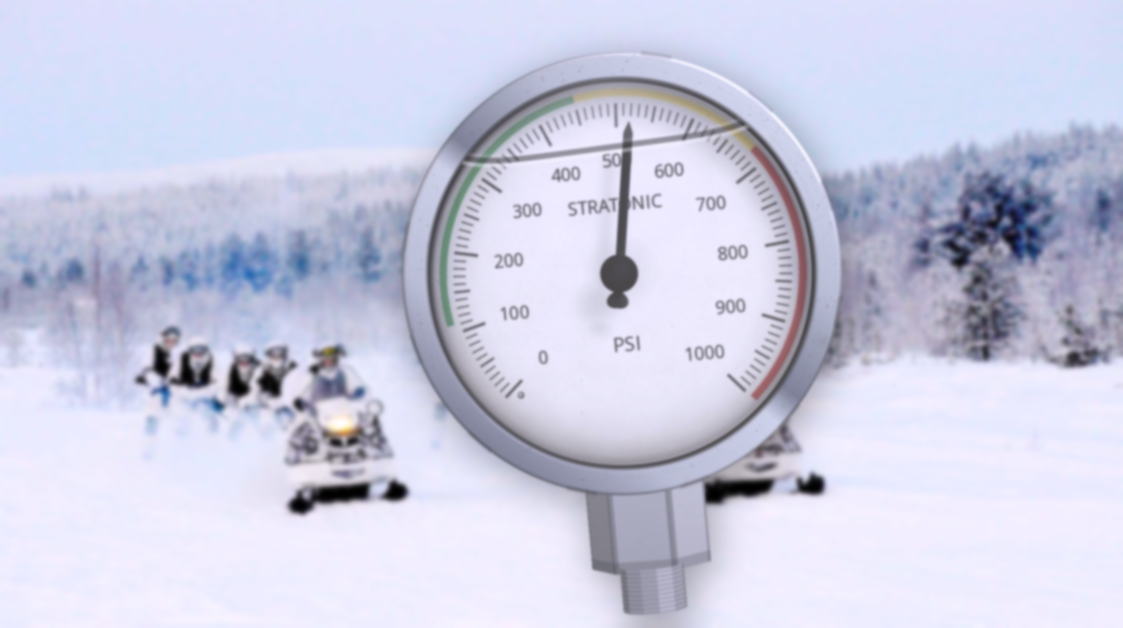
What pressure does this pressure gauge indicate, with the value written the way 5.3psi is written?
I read 520psi
